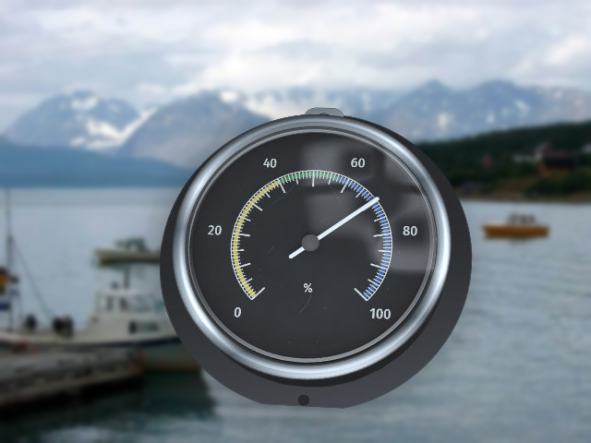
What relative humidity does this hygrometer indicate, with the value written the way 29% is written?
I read 70%
